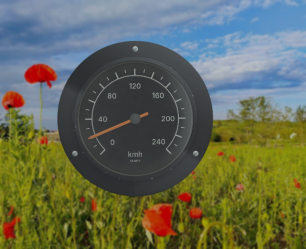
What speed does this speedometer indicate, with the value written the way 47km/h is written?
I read 20km/h
